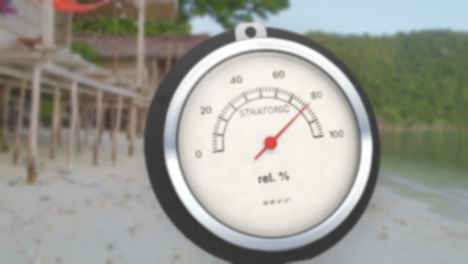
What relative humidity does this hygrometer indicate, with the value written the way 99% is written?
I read 80%
